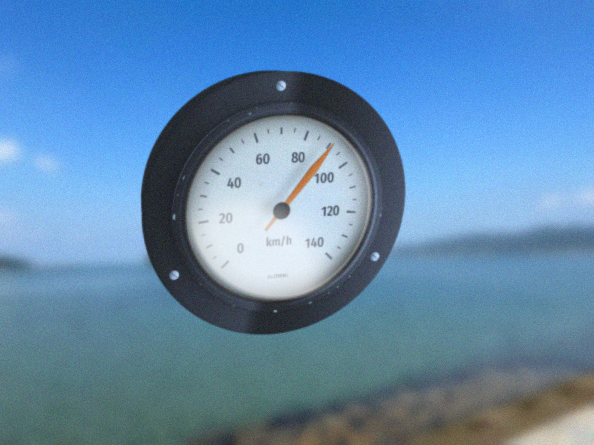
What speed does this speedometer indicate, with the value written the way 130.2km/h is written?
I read 90km/h
